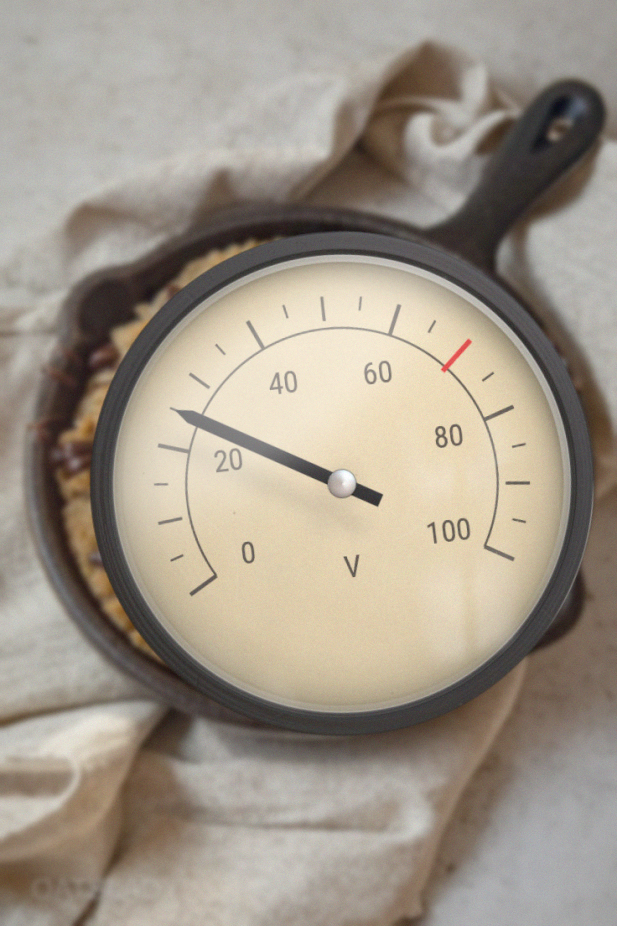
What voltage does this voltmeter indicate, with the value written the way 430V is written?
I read 25V
